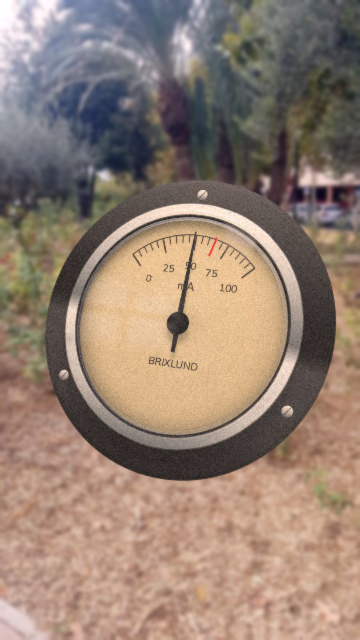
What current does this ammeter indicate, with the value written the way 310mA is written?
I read 50mA
